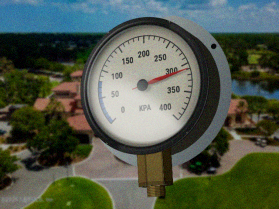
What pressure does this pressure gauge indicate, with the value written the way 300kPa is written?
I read 310kPa
